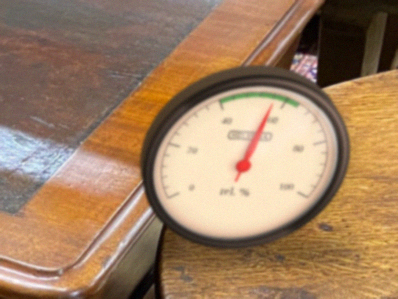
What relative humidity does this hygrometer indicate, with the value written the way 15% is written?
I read 56%
